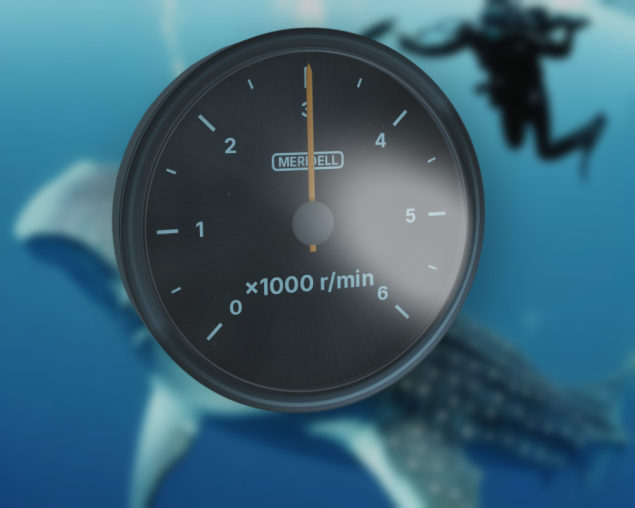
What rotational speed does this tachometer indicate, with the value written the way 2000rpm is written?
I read 3000rpm
